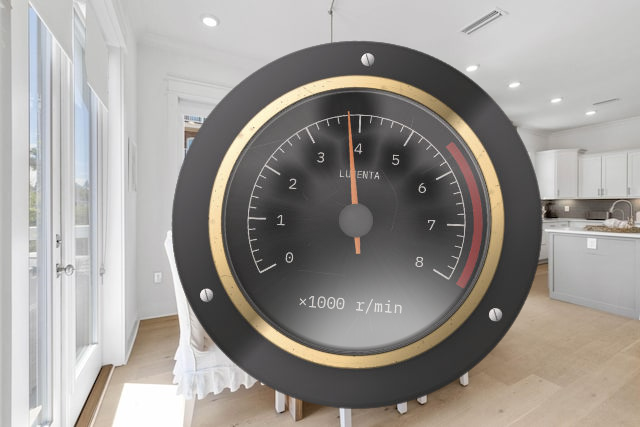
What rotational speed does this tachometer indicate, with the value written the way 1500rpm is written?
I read 3800rpm
